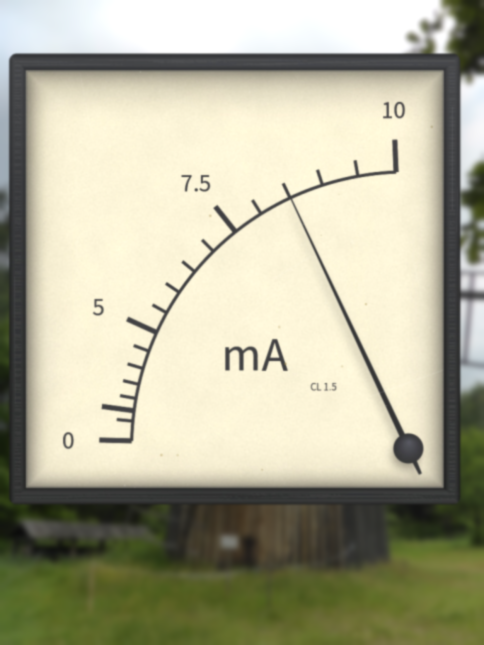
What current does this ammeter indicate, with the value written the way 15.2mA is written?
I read 8.5mA
